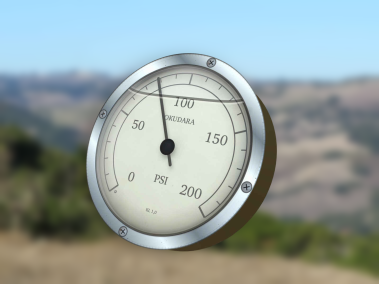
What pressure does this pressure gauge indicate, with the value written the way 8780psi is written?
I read 80psi
